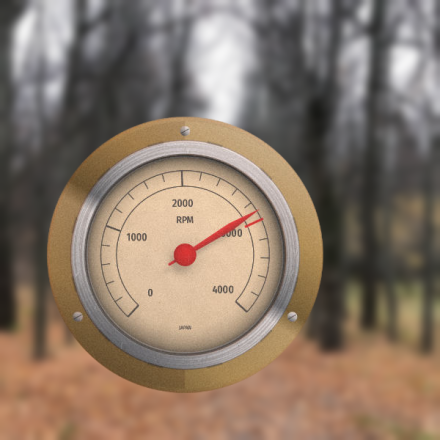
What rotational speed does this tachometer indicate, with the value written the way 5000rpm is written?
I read 2900rpm
